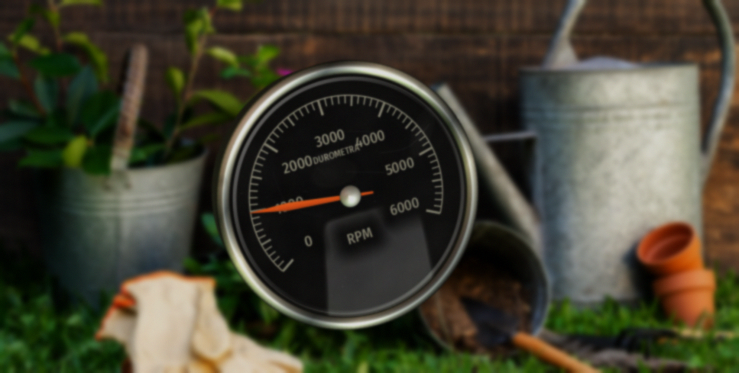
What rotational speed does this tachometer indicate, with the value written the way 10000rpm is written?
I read 1000rpm
